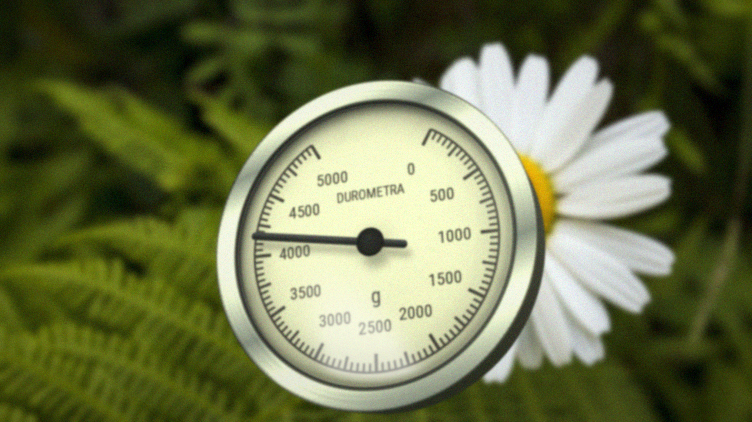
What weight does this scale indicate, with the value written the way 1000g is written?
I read 4150g
